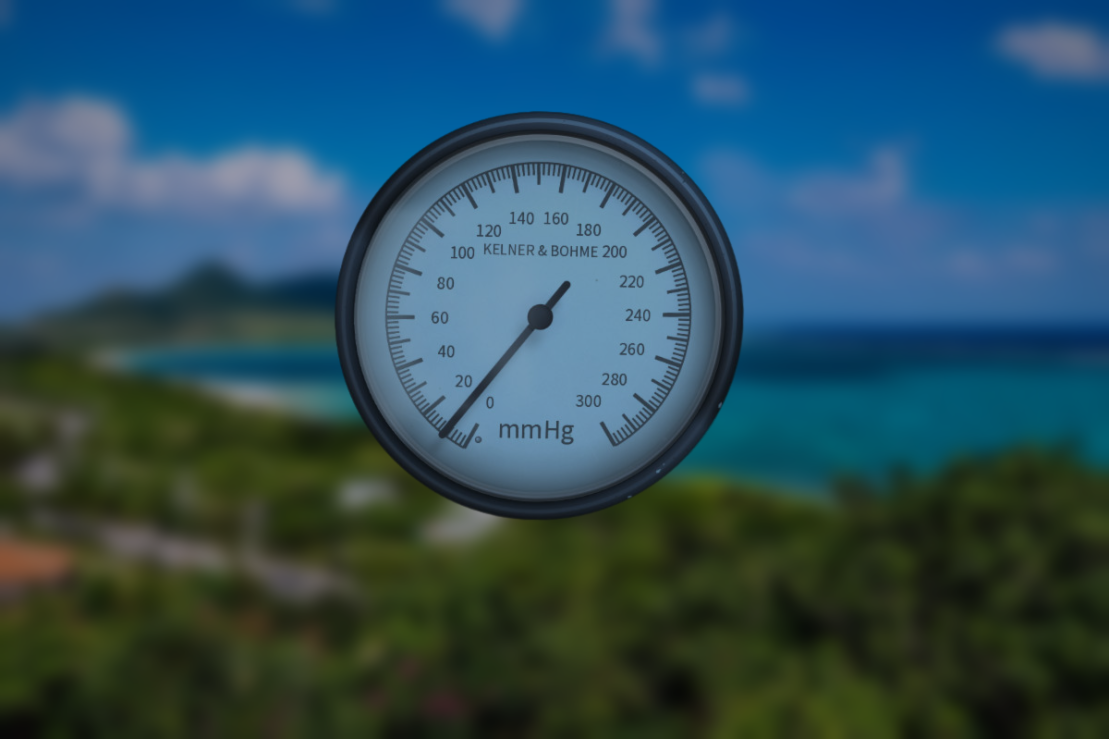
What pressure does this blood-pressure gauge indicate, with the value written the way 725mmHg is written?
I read 10mmHg
